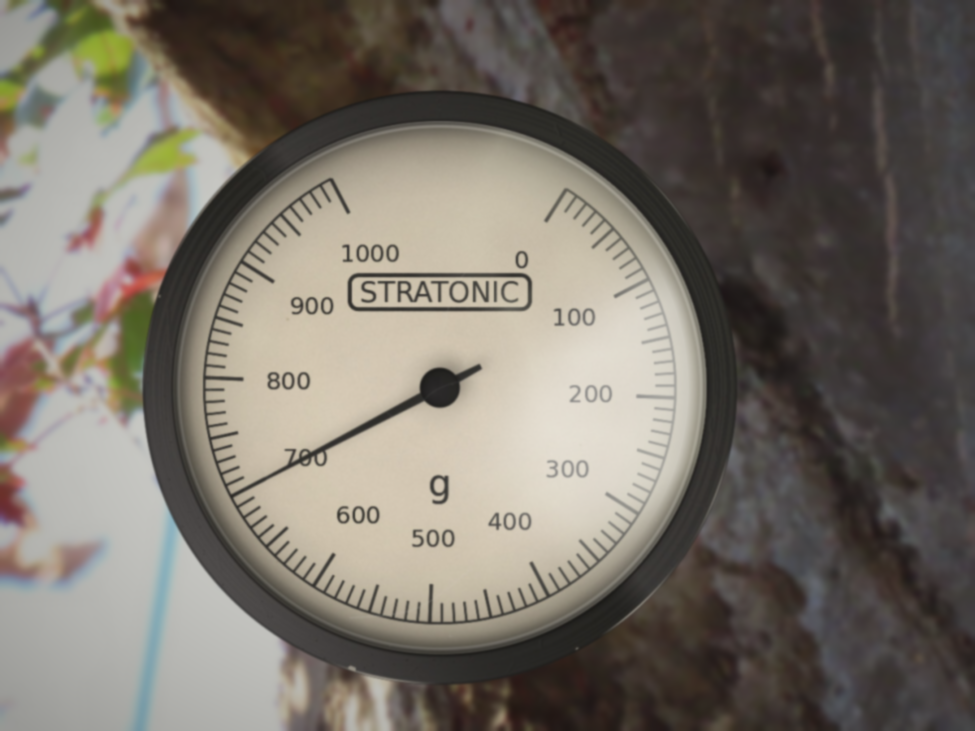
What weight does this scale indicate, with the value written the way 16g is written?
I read 700g
